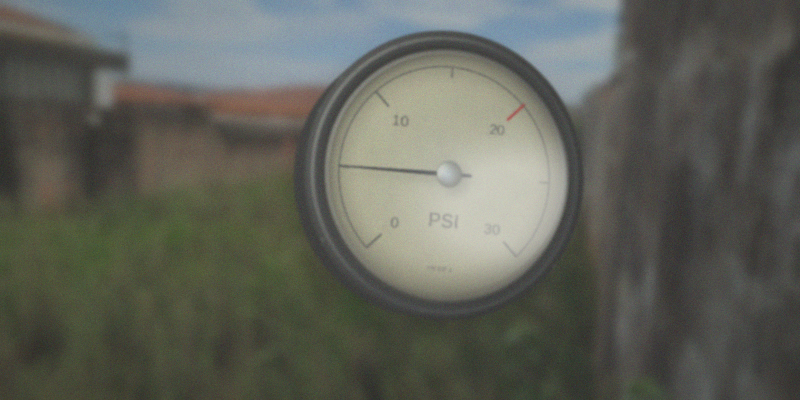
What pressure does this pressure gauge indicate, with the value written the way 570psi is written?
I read 5psi
